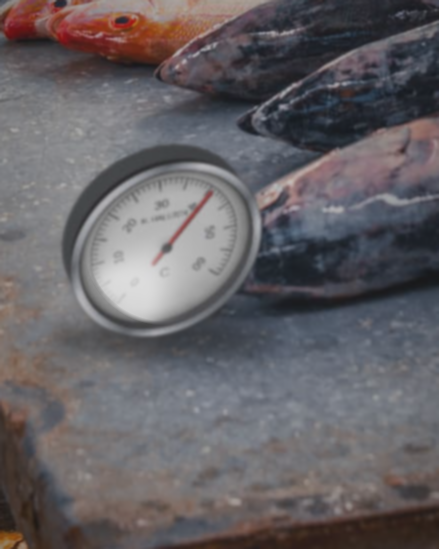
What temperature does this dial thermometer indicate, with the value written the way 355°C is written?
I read 40°C
